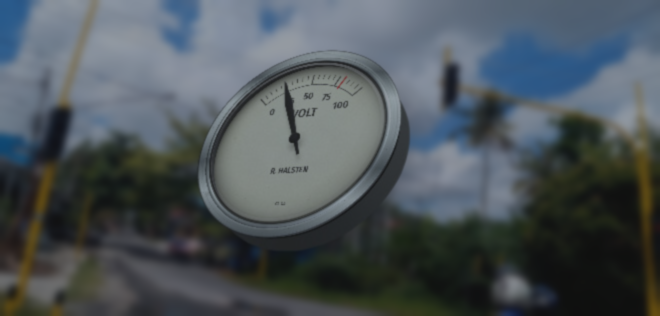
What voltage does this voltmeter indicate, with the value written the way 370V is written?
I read 25V
